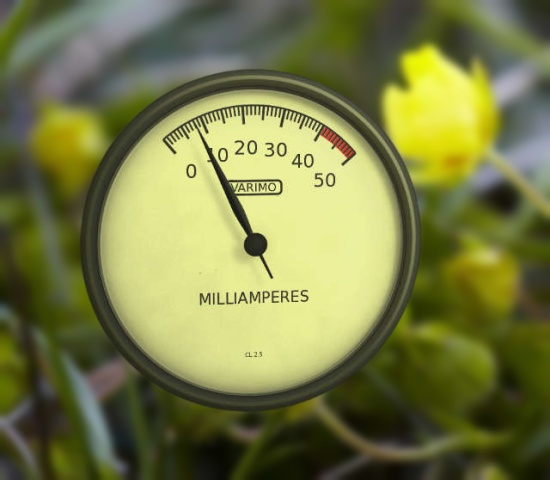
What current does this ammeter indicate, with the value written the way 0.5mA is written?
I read 8mA
